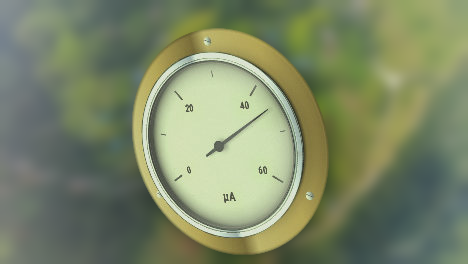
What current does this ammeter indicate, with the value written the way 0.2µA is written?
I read 45µA
